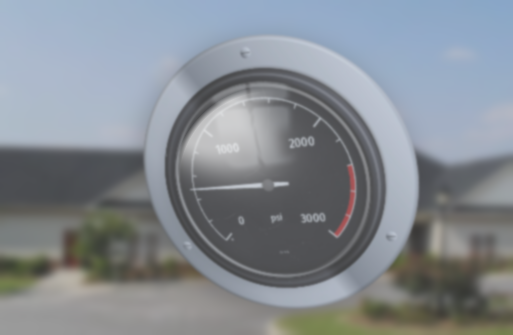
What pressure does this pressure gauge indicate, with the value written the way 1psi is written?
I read 500psi
